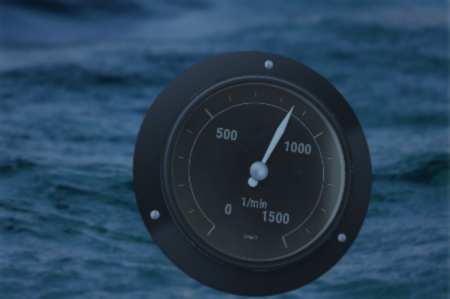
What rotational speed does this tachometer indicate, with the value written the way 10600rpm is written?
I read 850rpm
